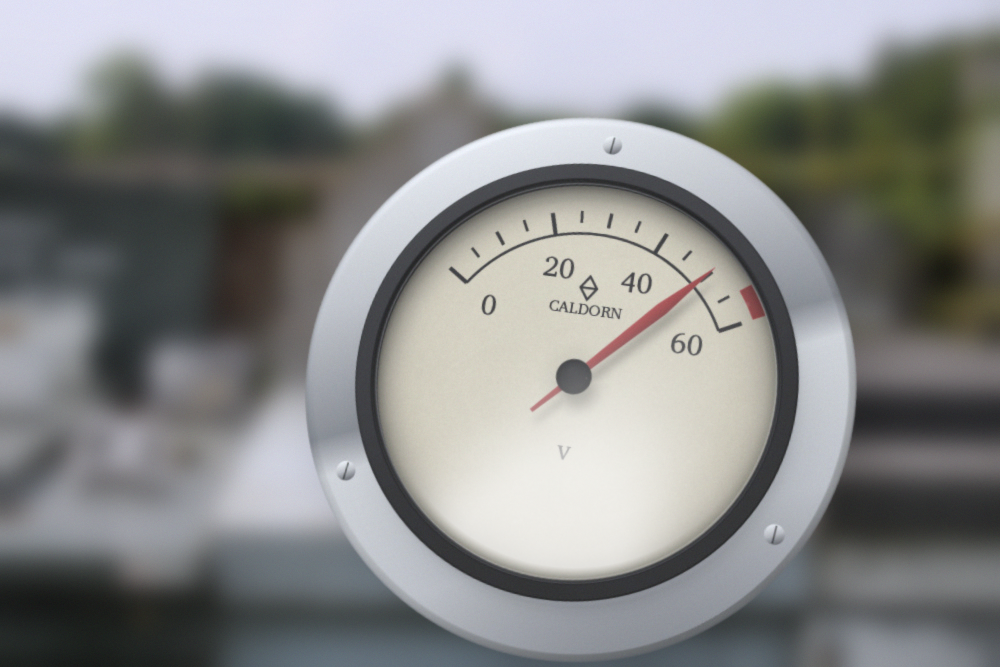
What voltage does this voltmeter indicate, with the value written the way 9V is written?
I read 50V
